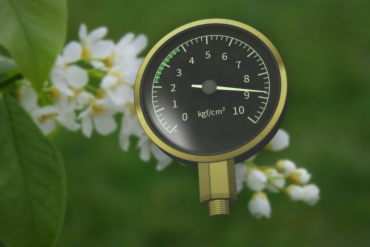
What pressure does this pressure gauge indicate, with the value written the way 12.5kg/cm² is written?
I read 8.8kg/cm²
